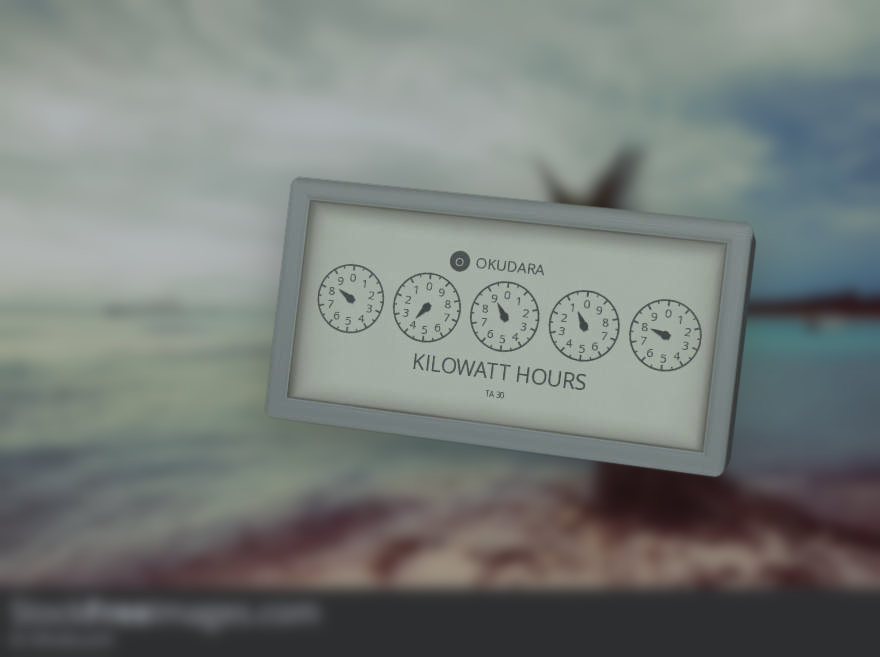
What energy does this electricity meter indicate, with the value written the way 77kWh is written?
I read 83908kWh
